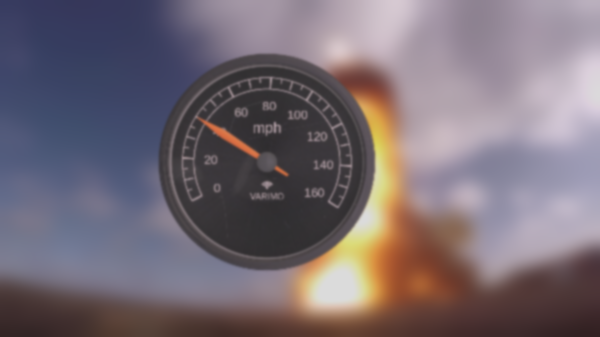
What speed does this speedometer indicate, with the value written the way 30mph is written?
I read 40mph
